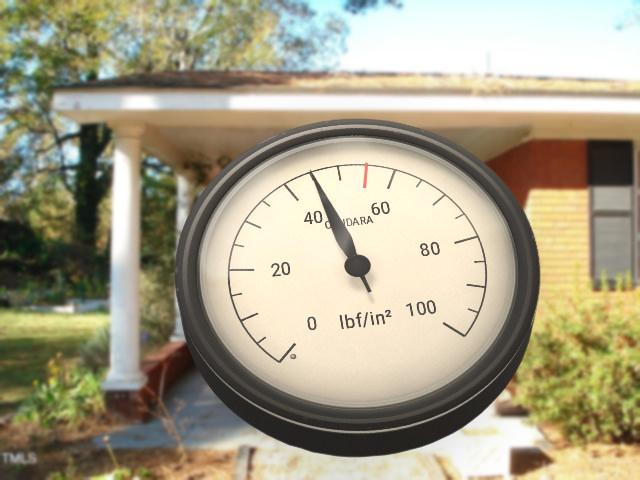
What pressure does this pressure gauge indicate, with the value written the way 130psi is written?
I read 45psi
